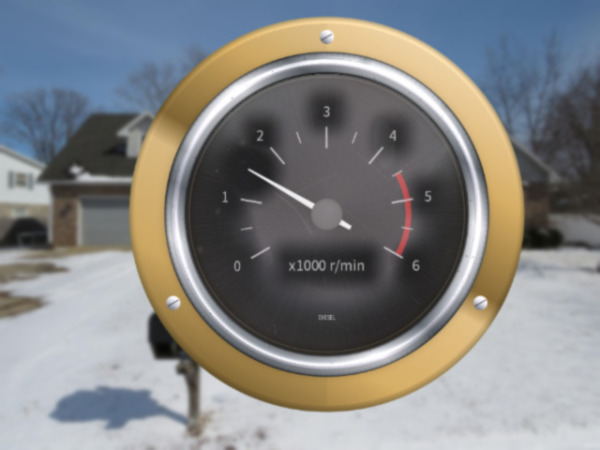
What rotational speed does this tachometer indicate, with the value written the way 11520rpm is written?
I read 1500rpm
